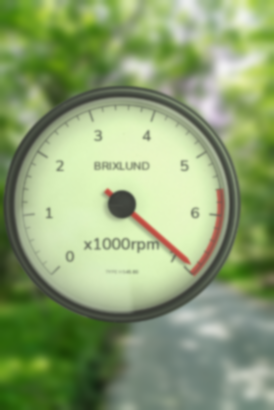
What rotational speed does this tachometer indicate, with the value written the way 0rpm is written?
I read 6900rpm
